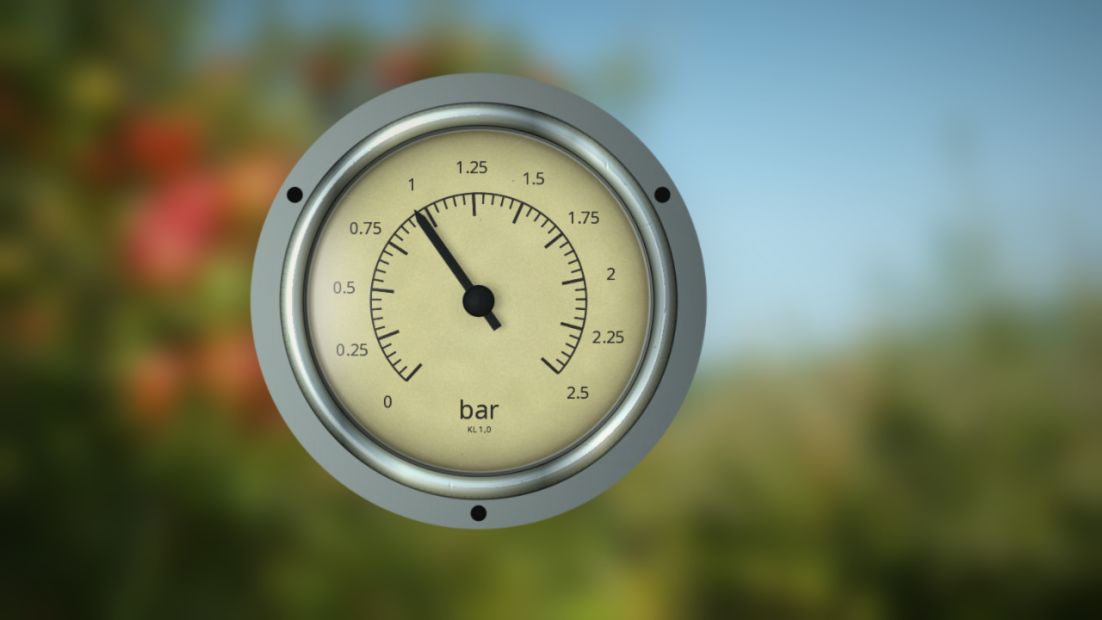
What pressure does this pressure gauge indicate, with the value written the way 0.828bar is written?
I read 0.95bar
